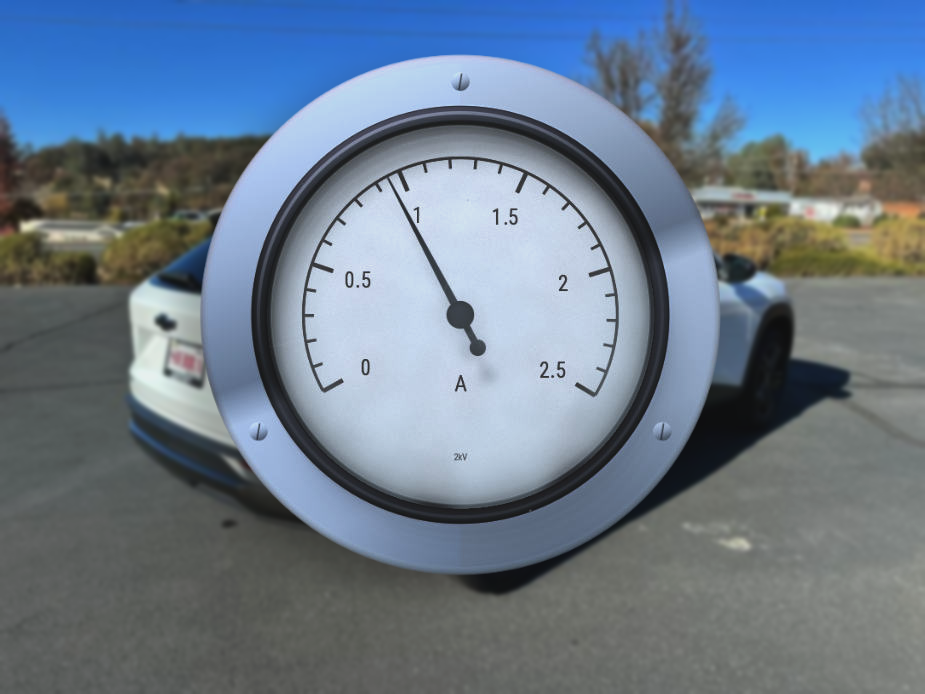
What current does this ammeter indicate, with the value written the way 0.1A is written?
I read 0.95A
